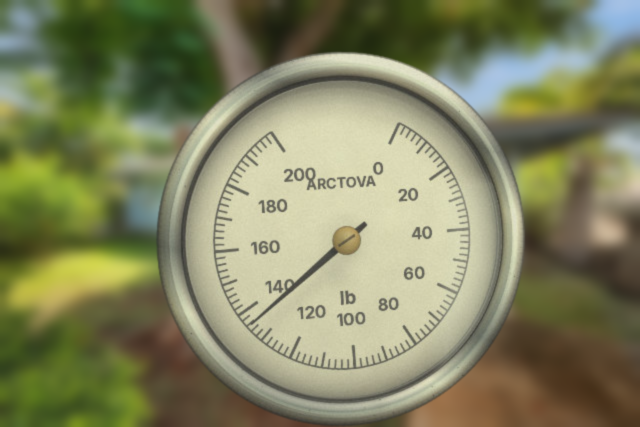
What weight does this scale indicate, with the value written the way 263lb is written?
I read 136lb
